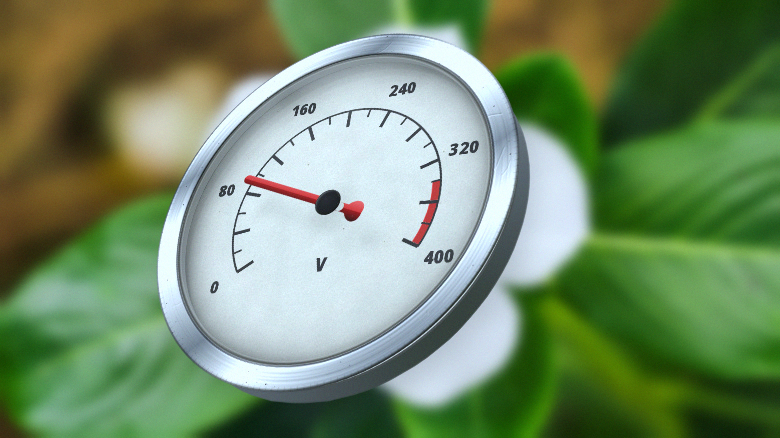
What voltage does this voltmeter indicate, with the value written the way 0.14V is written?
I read 90V
